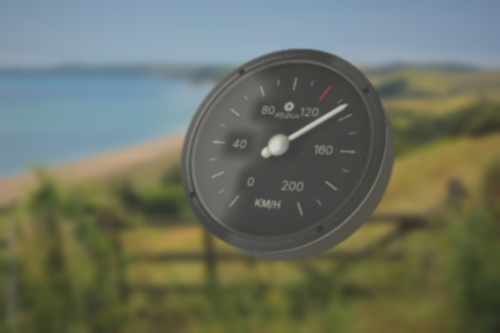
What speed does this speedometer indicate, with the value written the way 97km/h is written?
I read 135km/h
